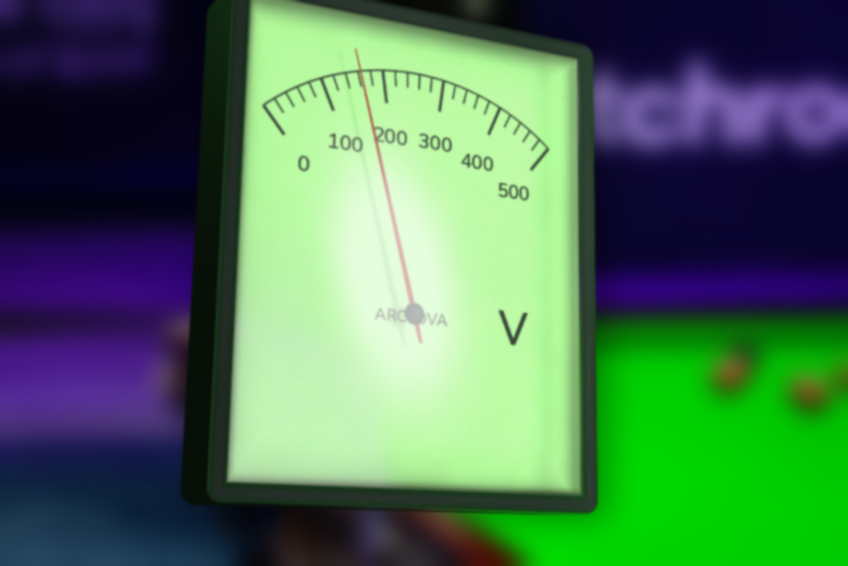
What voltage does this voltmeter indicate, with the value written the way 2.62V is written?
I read 160V
